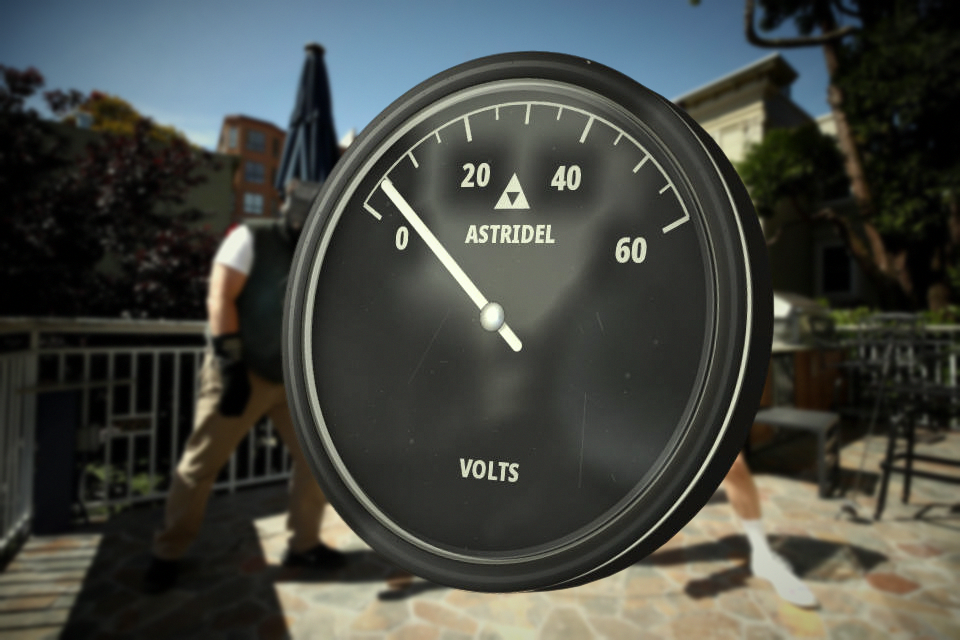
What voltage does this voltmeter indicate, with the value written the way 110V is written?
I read 5V
